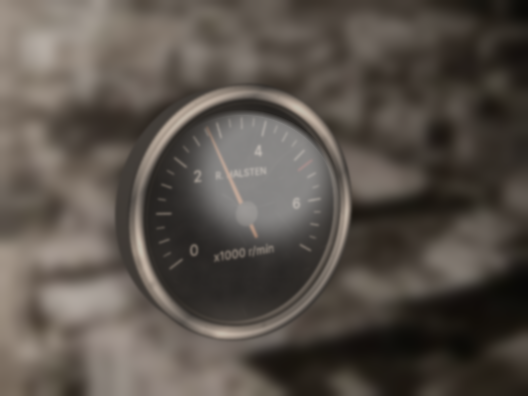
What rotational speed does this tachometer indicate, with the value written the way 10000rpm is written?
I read 2750rpm
